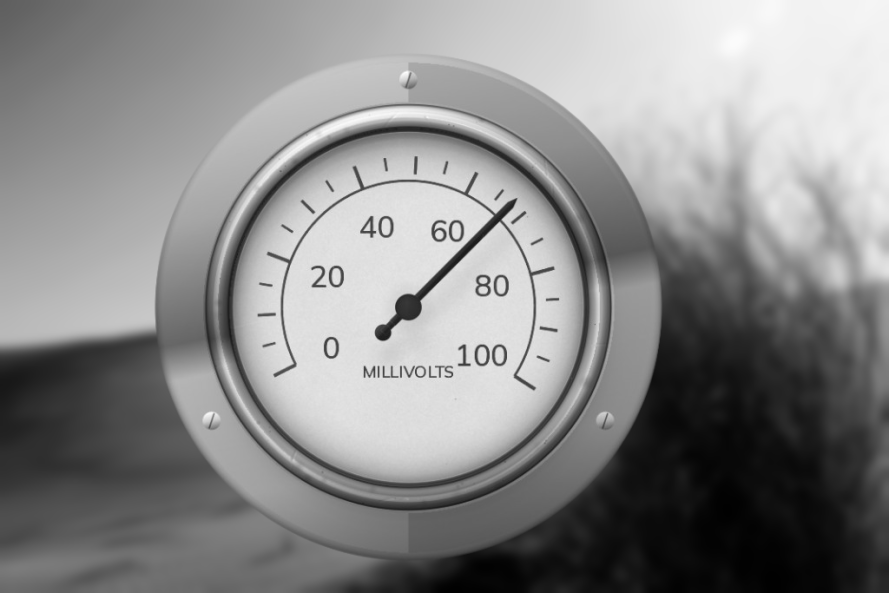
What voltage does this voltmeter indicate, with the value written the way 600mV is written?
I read 67.5mV
